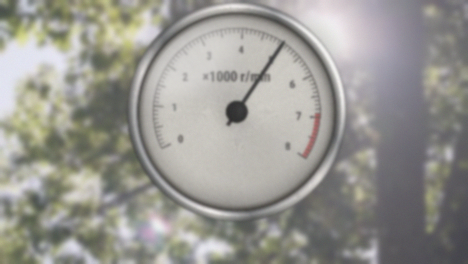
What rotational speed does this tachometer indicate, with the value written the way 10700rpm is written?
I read 5000rpm
